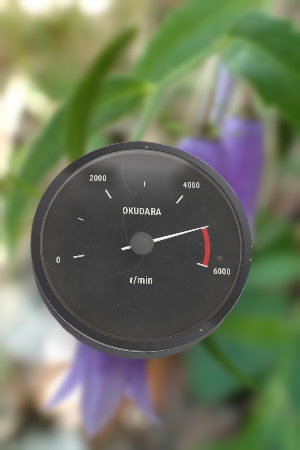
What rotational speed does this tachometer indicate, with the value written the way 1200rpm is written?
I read 5000rpm
